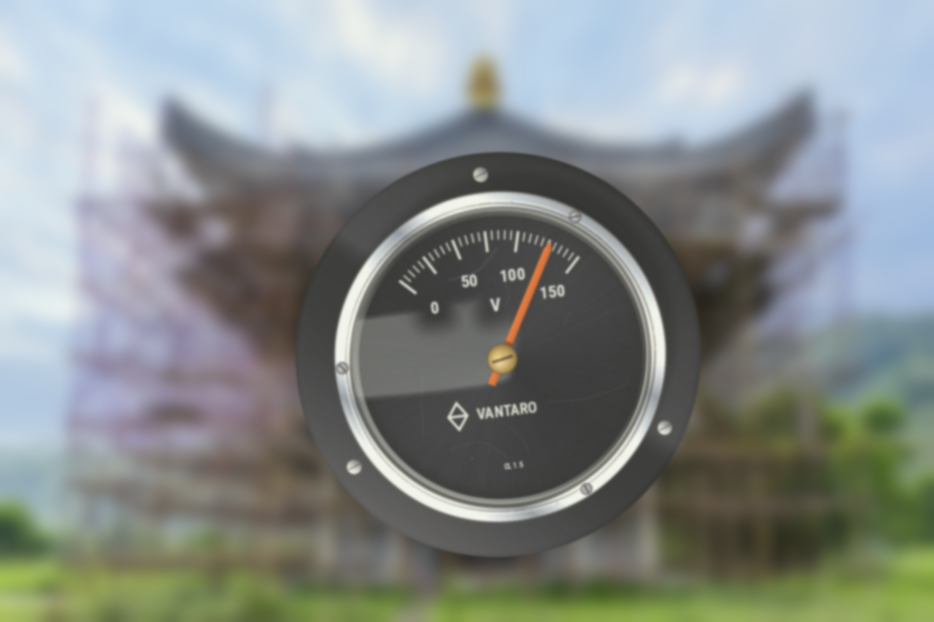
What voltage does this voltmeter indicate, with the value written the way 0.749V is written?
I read 125V
